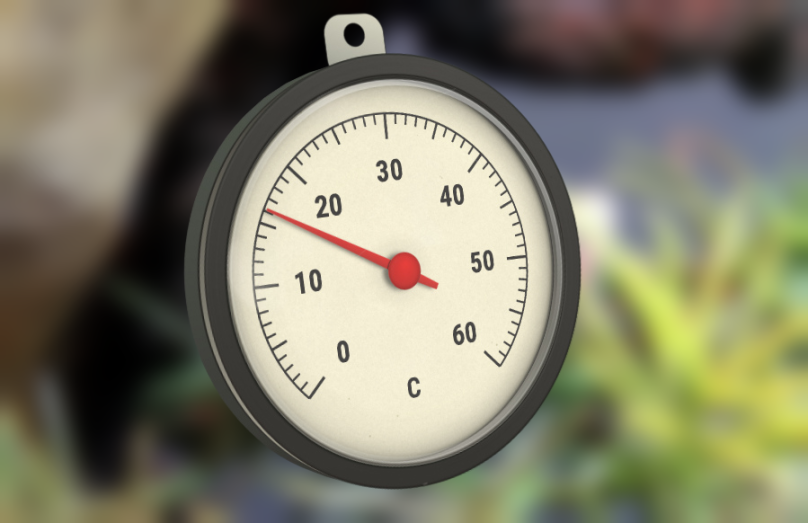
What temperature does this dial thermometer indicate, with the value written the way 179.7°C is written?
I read 16°C
